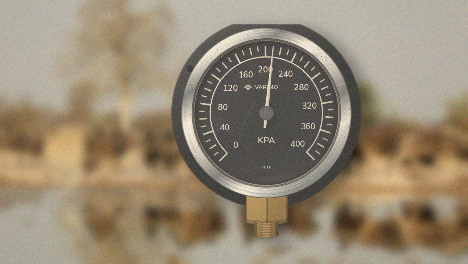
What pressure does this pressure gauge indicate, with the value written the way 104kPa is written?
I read 210kPa
